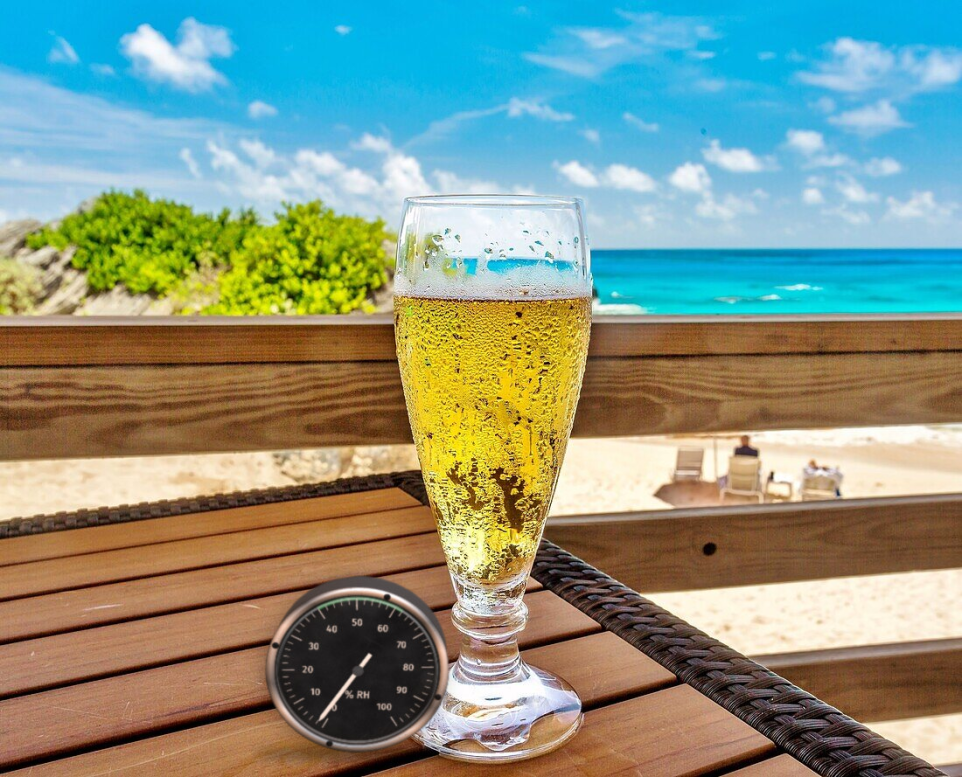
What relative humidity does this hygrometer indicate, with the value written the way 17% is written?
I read 2%
